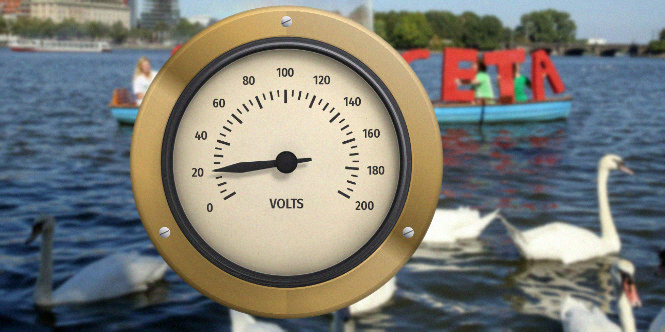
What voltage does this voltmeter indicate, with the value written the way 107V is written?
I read 20V
